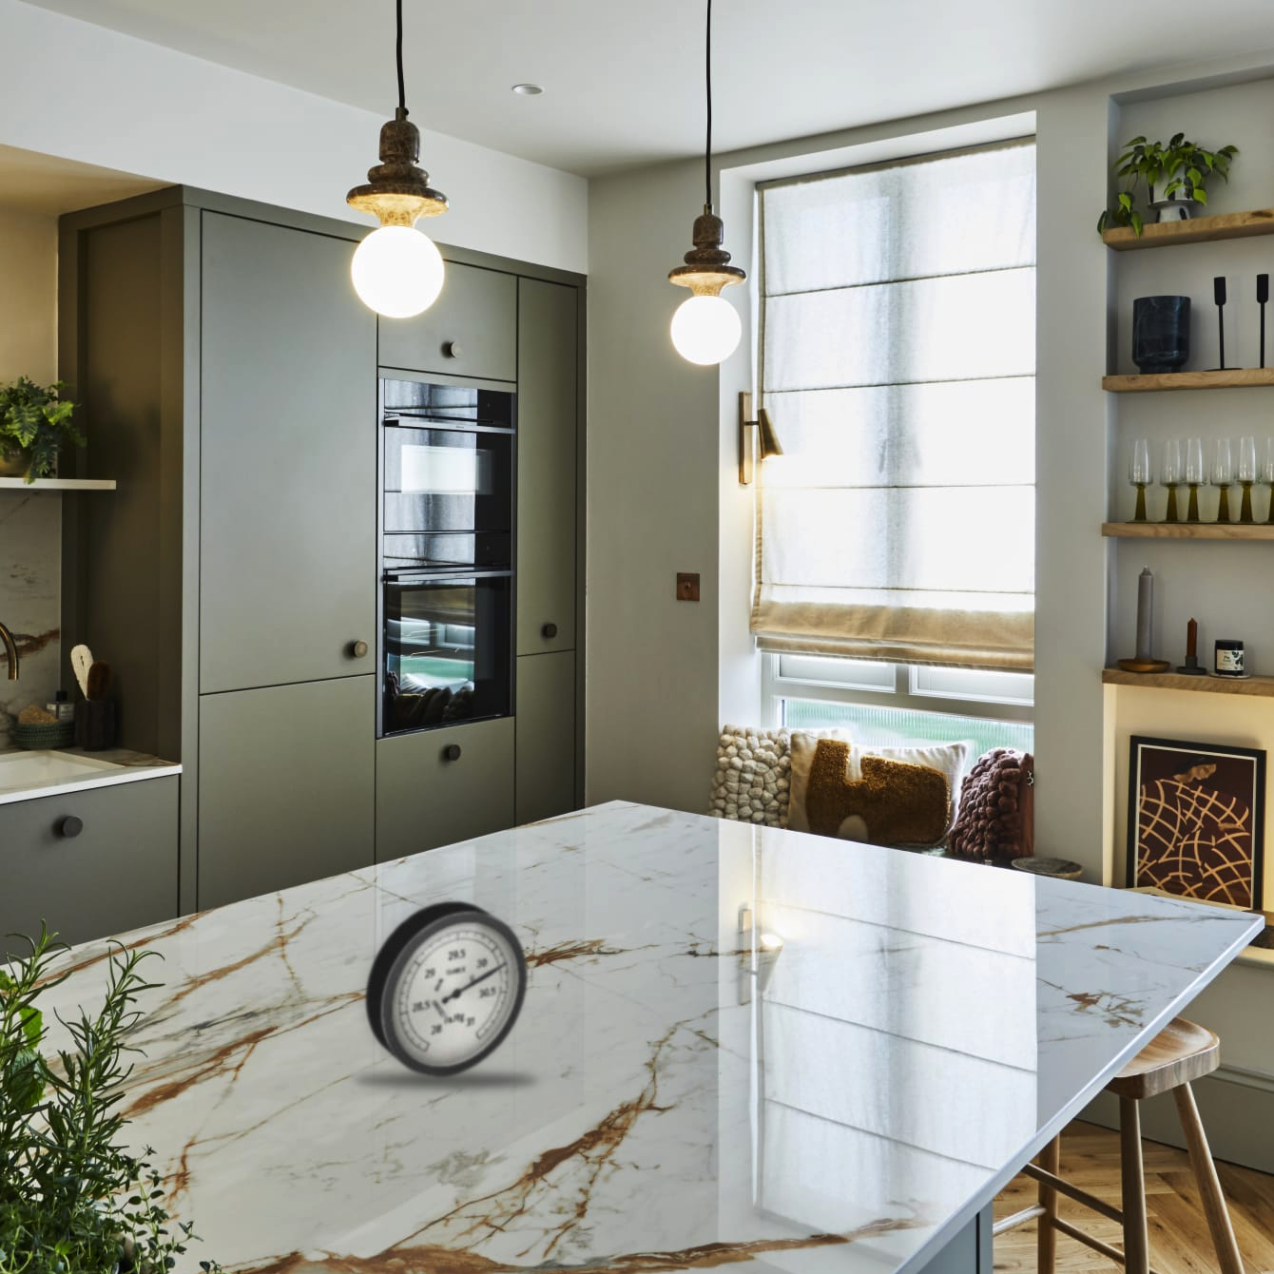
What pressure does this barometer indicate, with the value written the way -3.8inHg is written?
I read 30.2inHg
